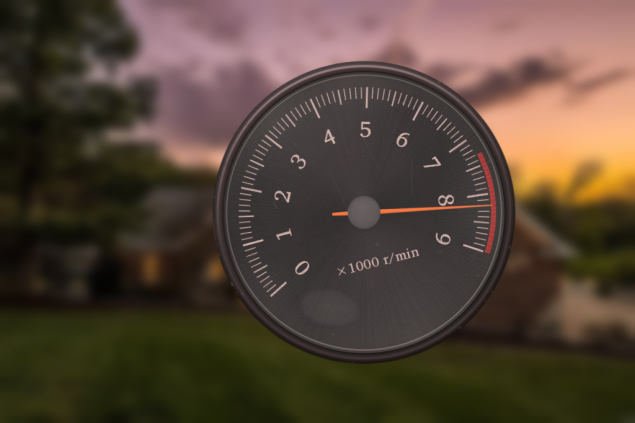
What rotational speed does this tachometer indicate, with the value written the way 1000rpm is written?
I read 8200rpm
